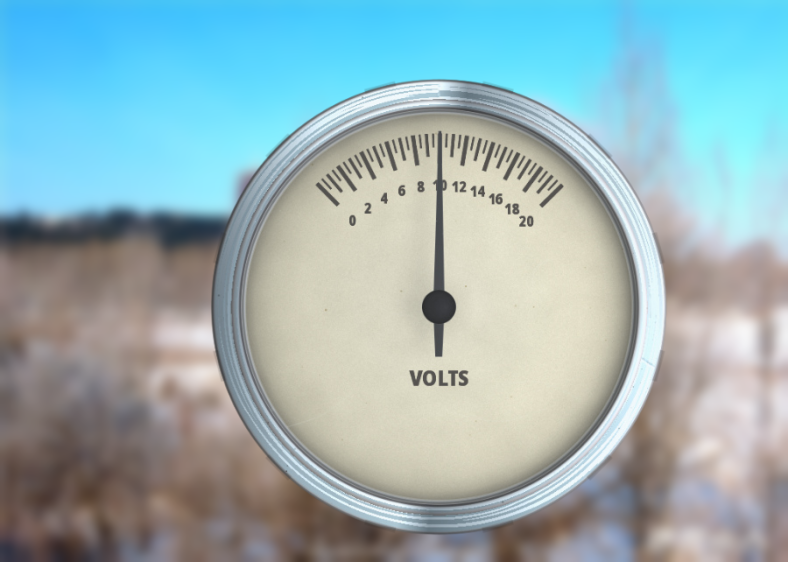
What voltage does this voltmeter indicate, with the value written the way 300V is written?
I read 10V
